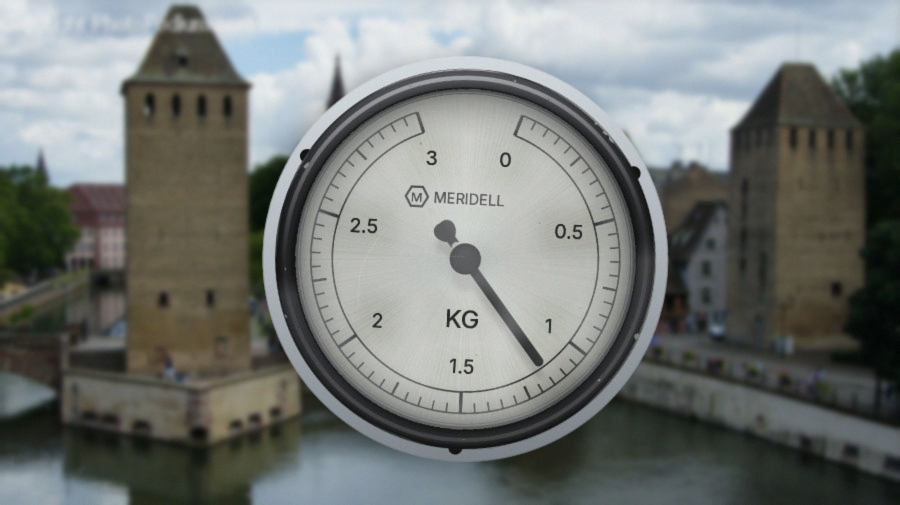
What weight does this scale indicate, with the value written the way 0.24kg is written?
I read 1.15kg
